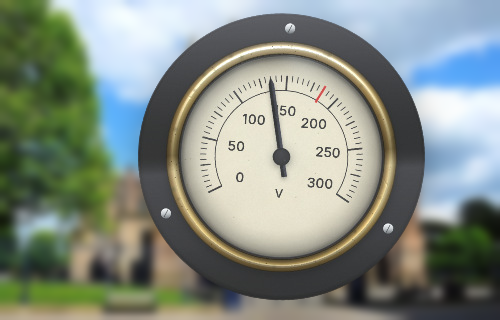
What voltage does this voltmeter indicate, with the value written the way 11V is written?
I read 135V
